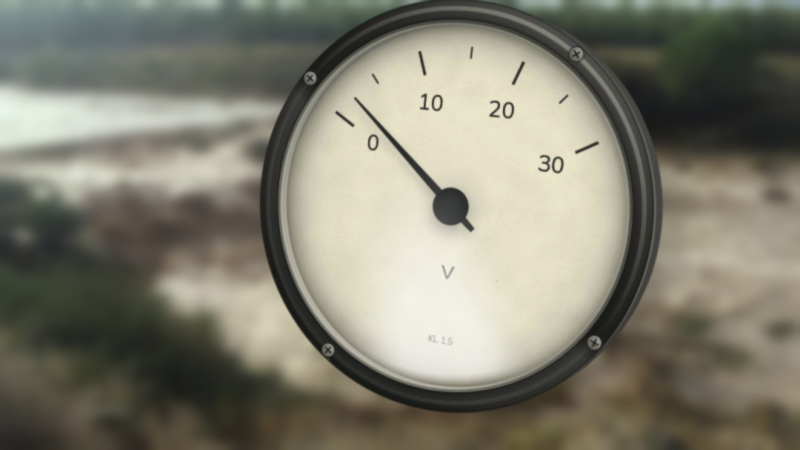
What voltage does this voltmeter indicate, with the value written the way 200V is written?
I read 2.5V
